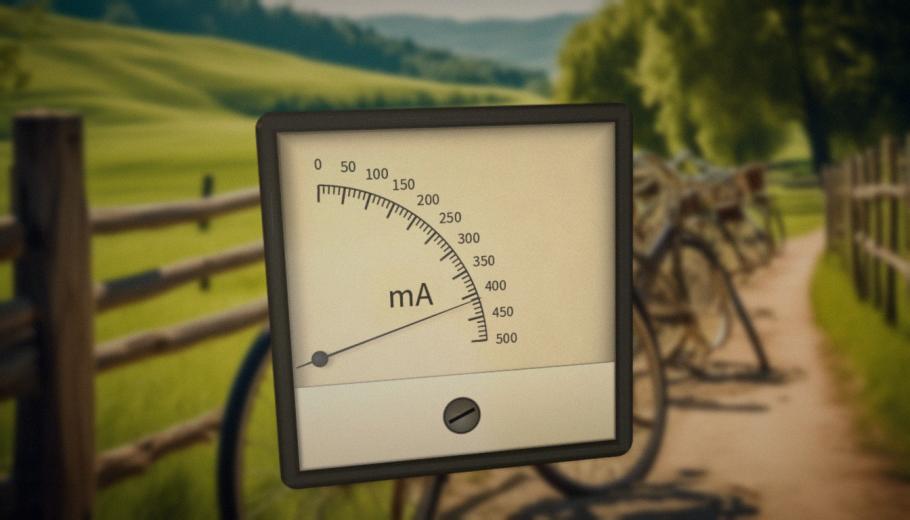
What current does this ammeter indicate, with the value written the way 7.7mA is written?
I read 410mA
